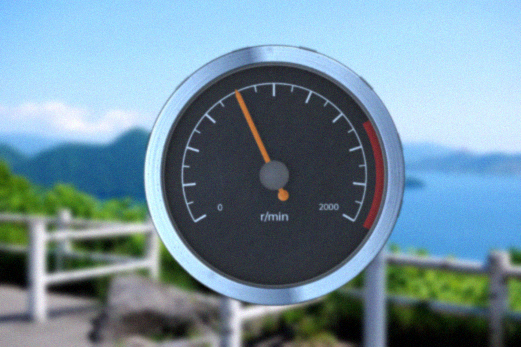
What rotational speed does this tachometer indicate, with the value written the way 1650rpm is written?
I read 800rpm
